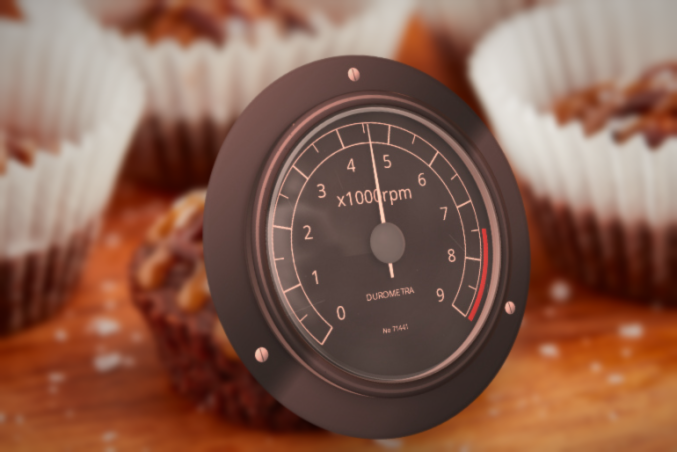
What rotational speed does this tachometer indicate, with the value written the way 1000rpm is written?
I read 4500rpm
